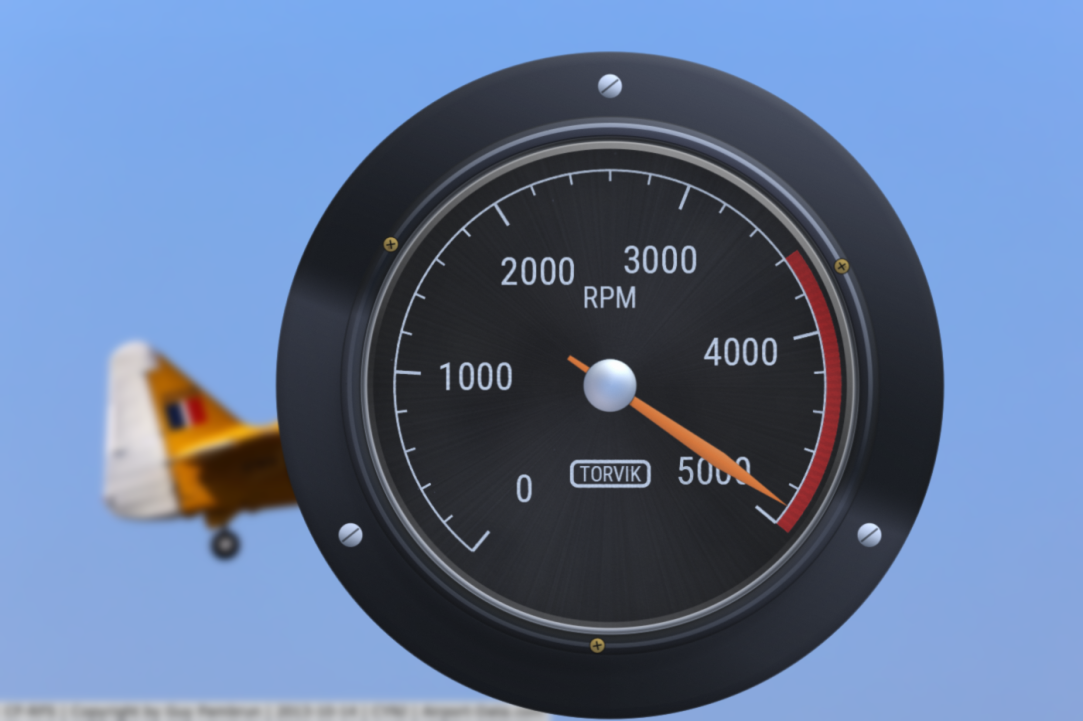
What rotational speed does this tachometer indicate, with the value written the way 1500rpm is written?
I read 4900rpm
